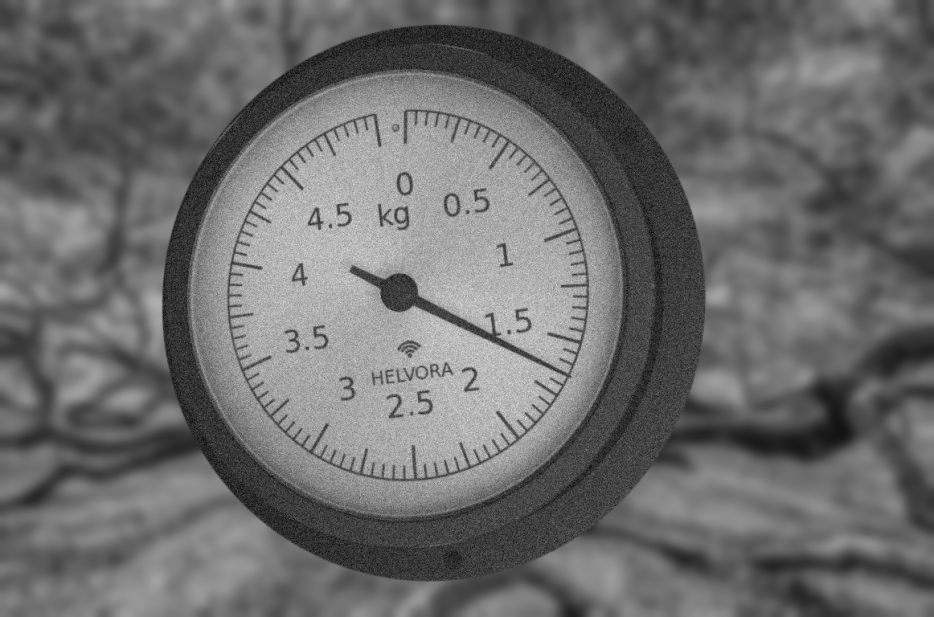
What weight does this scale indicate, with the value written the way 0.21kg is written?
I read 1.65kg
